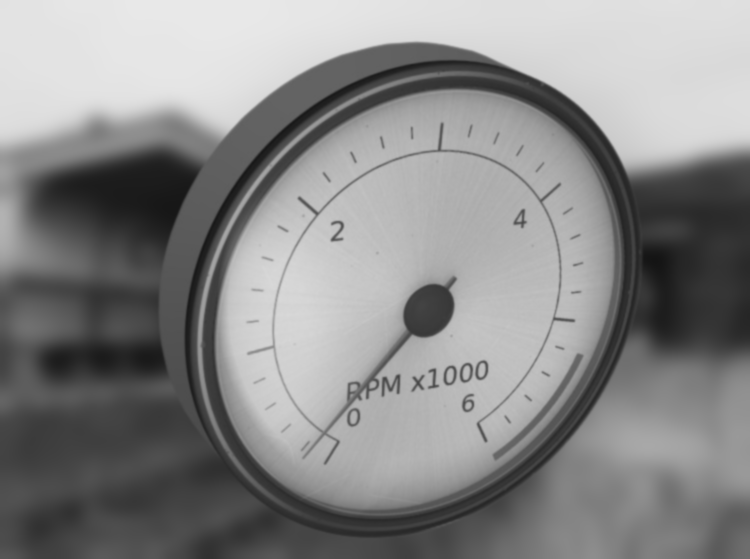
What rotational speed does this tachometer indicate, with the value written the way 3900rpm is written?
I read 200rpm
